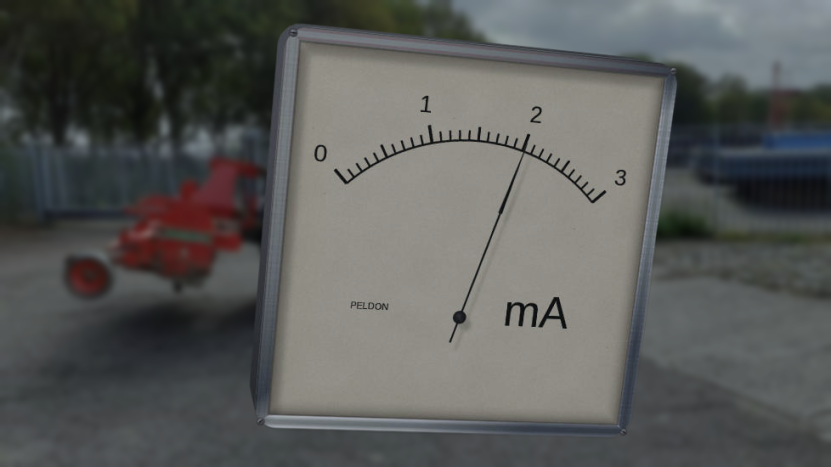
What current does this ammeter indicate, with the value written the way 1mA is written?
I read 2mA
